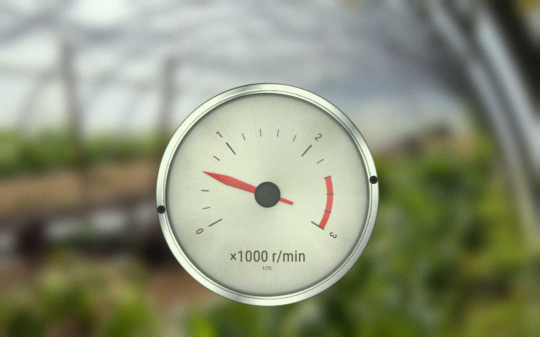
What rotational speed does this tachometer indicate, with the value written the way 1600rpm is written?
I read 600rpm
